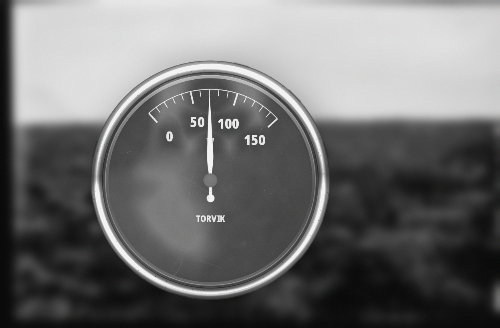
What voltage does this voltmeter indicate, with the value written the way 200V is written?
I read 70V
